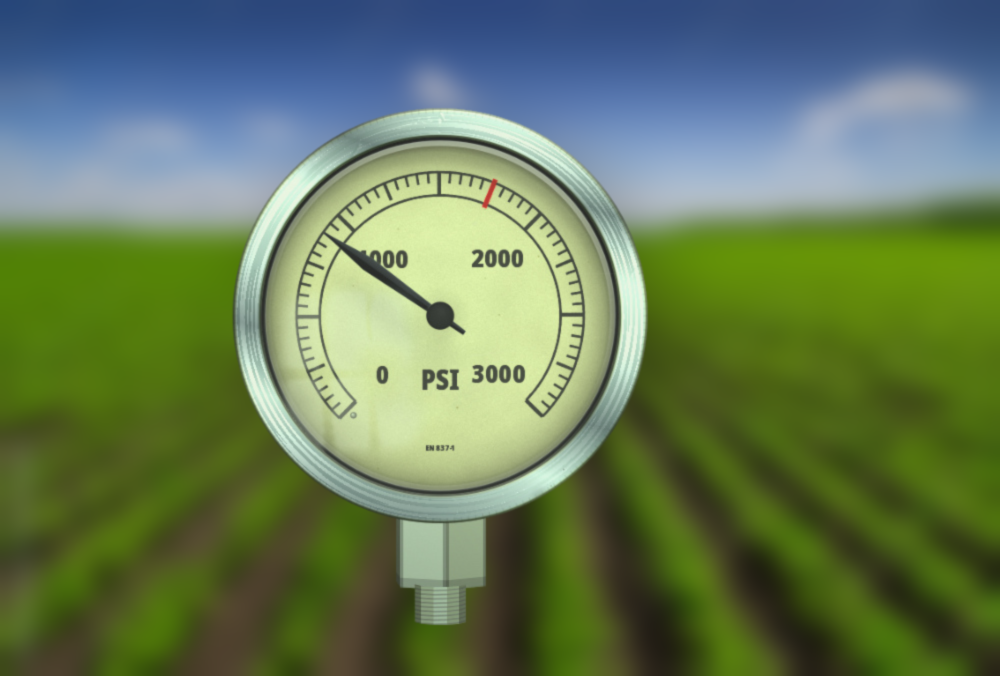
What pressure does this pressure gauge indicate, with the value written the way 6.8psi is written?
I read 900psi
